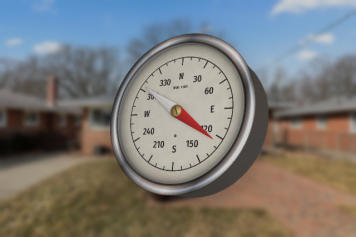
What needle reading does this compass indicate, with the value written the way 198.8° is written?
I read 125°
